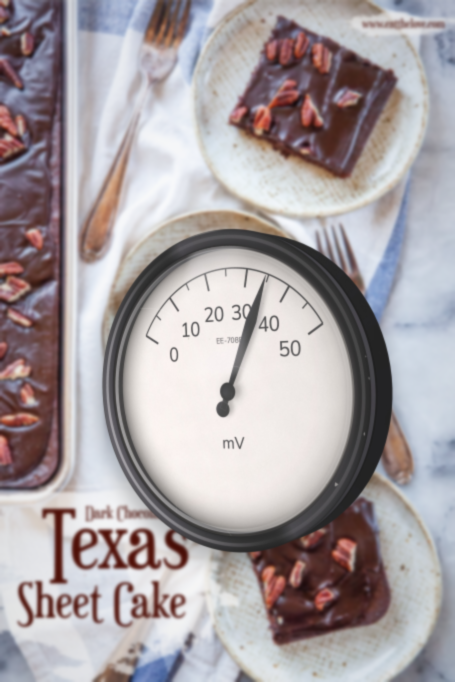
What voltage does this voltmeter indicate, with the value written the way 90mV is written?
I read 35mV
